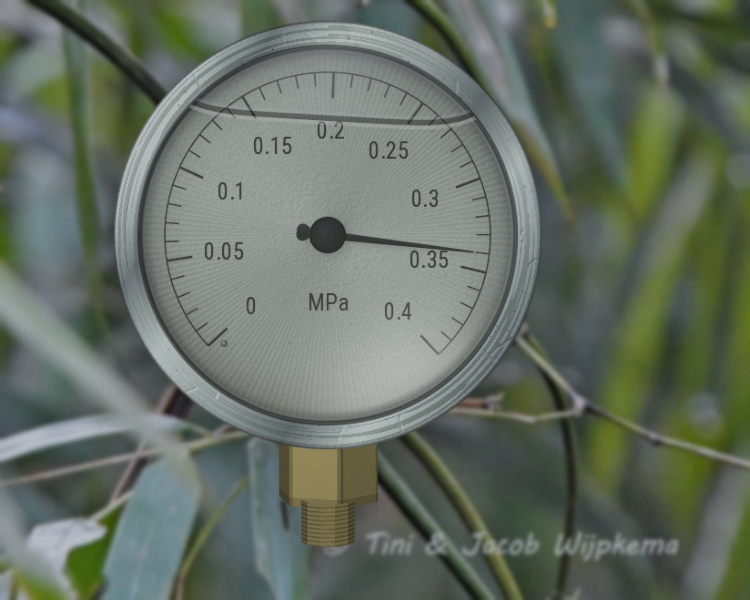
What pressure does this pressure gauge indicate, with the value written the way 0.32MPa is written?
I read 0.34MPa
